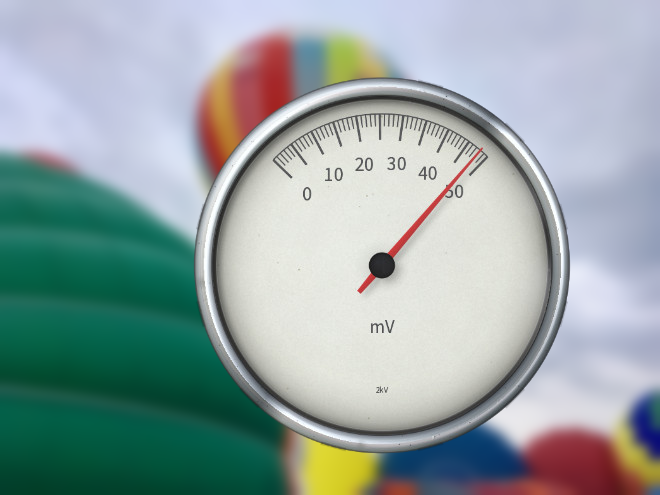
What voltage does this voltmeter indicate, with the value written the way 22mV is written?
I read 48mV
